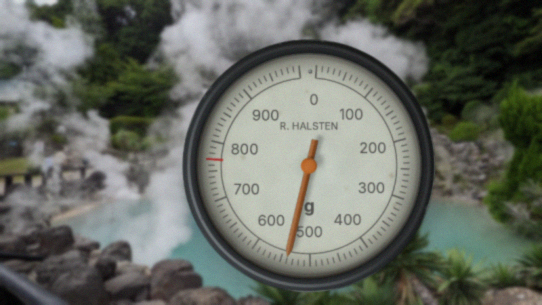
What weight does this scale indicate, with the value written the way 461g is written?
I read 540g
